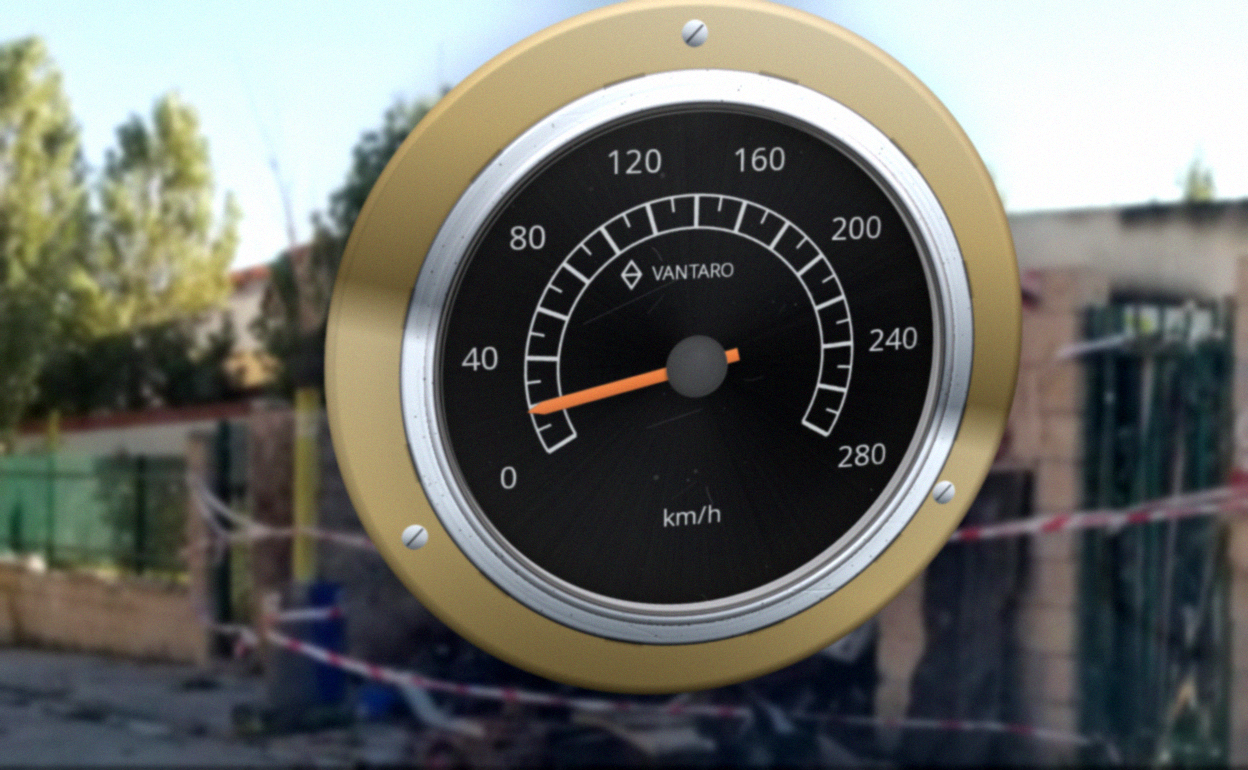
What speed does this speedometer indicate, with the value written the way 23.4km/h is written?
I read 20km/h
